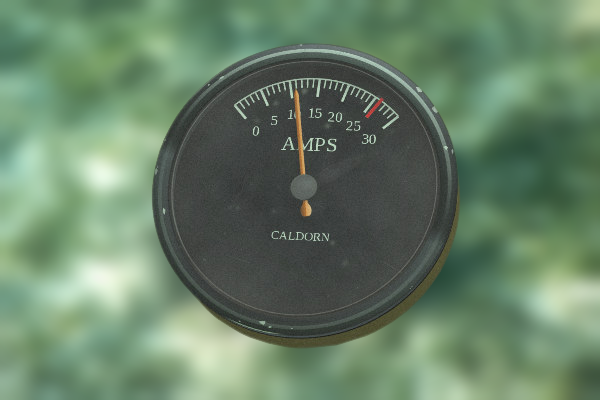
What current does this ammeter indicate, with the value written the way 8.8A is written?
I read 11A
